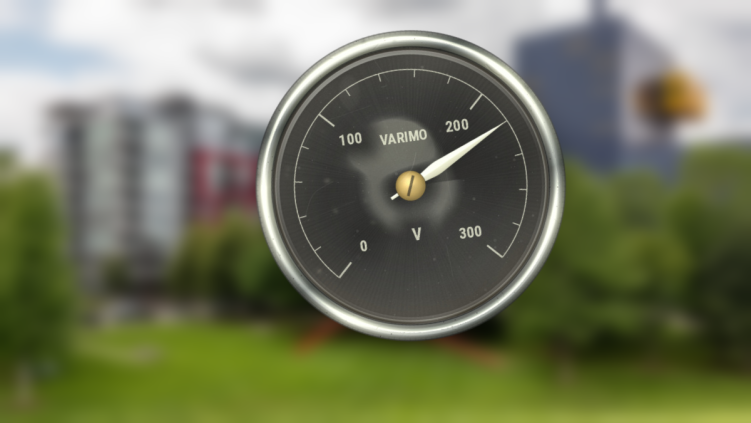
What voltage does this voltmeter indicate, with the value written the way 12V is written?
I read 220V
